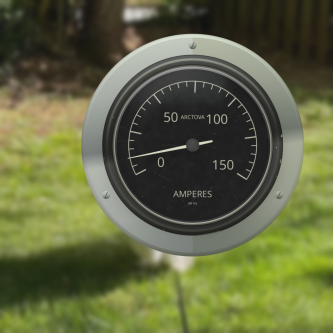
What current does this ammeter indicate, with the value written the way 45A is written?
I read 10A
